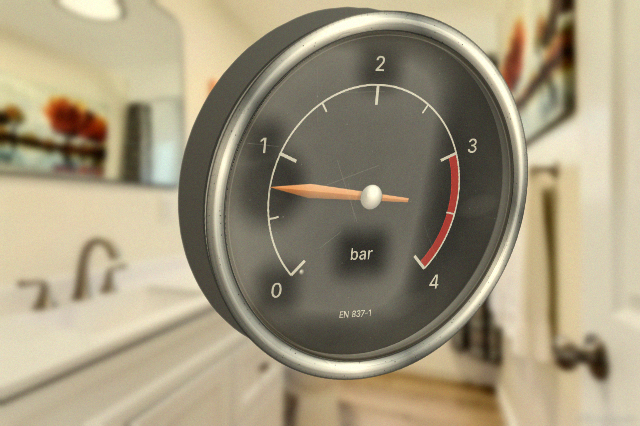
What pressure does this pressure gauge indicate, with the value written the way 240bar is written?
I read 0.75bar
